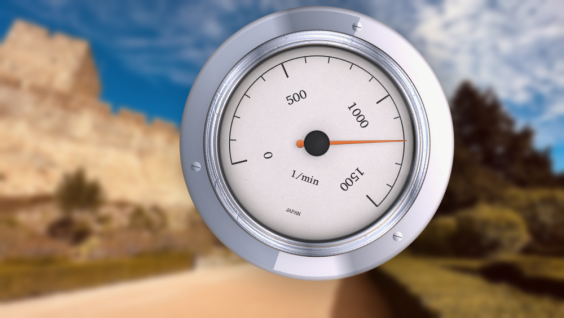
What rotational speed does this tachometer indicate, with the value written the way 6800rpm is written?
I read 1200rpm
